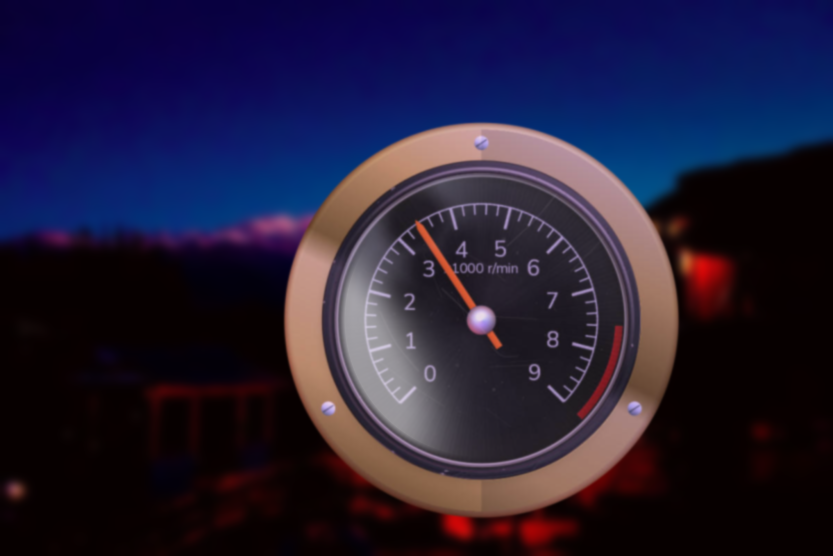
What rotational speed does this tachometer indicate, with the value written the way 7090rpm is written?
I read 3400rpm
